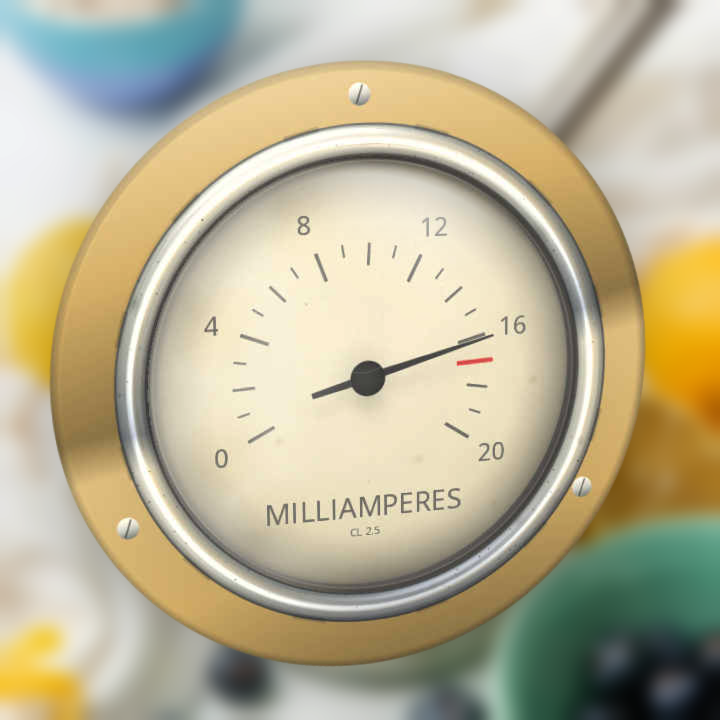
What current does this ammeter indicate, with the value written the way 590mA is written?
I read 16mA
